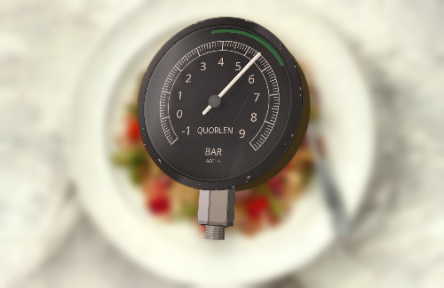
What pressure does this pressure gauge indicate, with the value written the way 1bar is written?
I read 5.5bar
